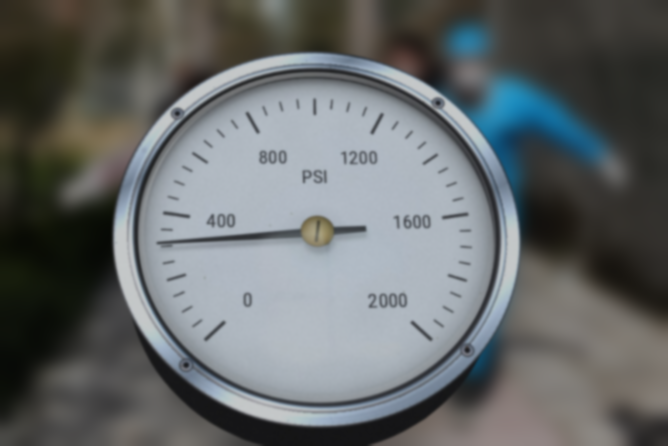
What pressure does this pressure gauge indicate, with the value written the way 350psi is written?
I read 300psi
